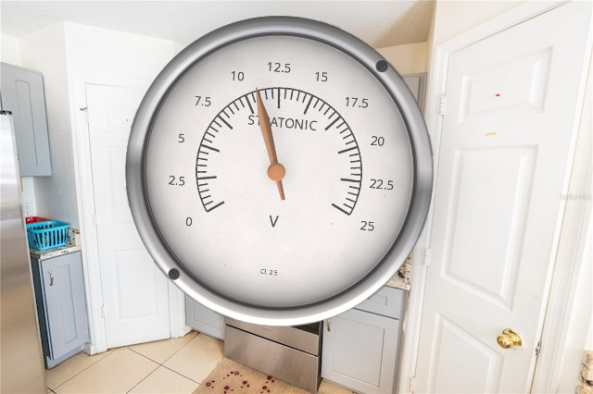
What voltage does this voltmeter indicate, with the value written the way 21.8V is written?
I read 11V
